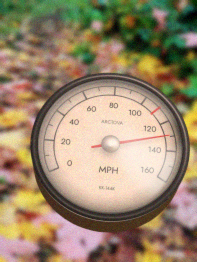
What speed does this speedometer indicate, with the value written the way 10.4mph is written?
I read 130mph
